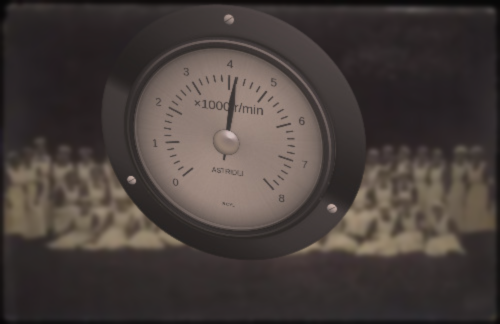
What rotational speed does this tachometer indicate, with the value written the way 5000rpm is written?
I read 4200rpm
